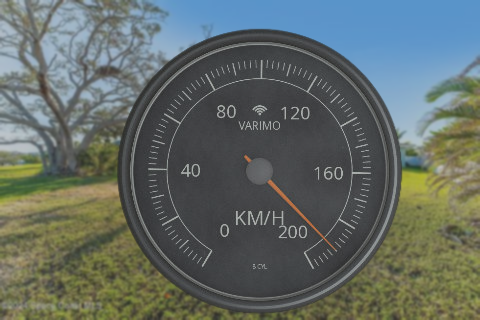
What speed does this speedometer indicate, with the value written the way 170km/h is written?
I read 190km/h
